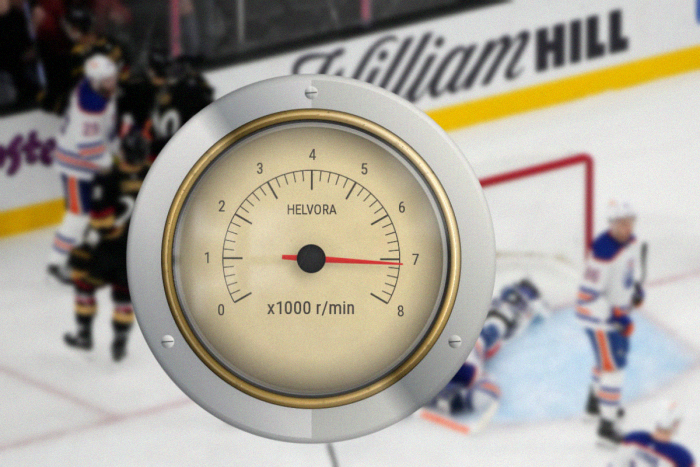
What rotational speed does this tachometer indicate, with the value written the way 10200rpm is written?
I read 7100rpm
